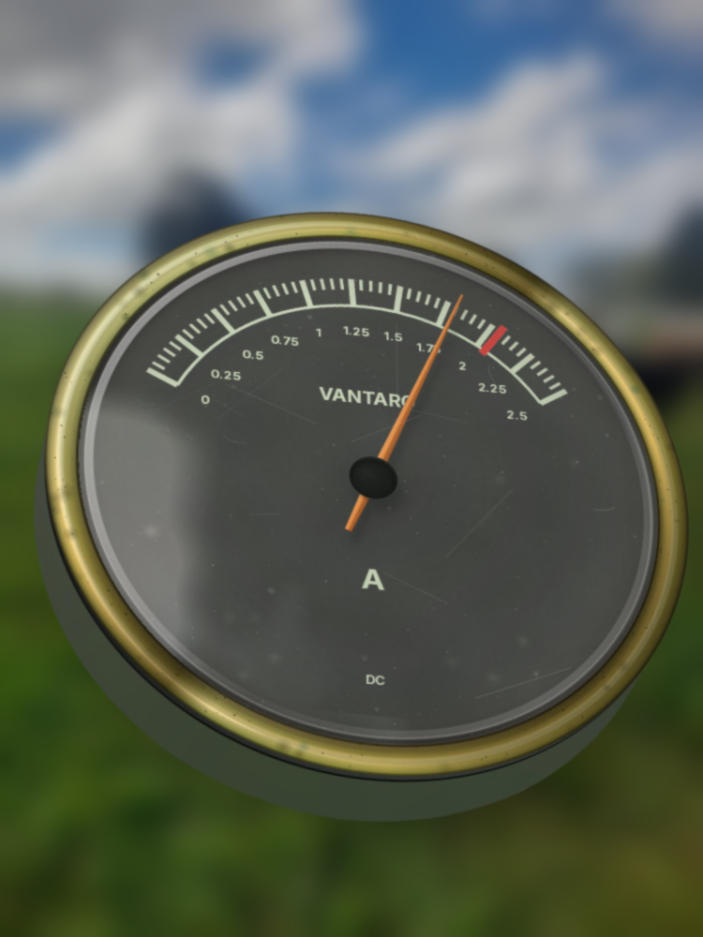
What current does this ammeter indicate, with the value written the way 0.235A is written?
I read 1.8A
